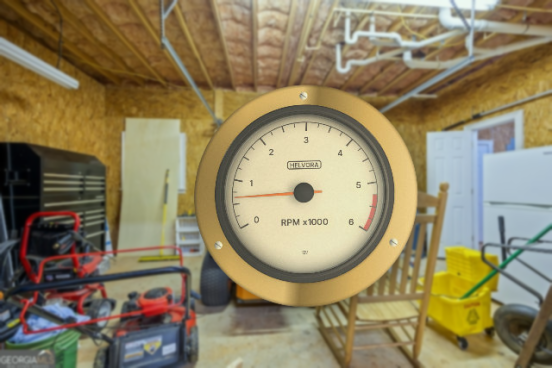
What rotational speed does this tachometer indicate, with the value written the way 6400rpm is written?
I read 625rpm
